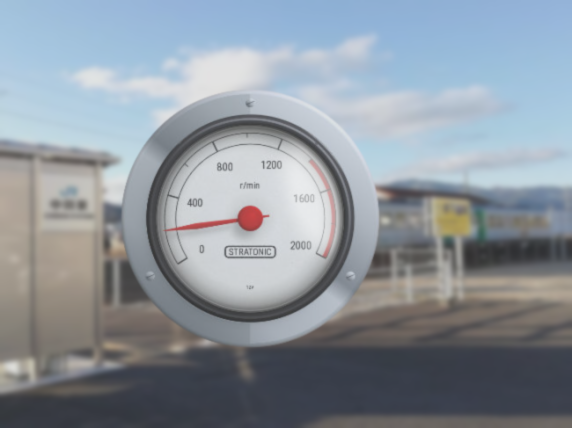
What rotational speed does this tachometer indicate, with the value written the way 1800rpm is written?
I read 200rpm
